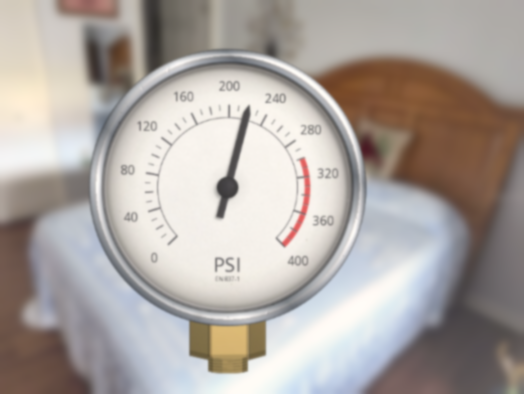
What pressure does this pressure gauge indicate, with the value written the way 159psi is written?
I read 220psi
